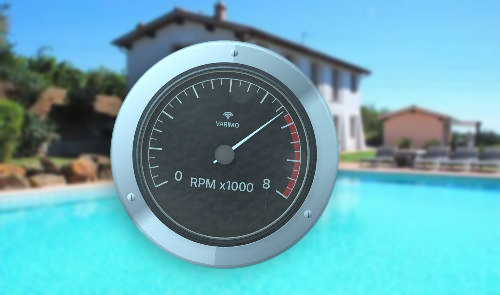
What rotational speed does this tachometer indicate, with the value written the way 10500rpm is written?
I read 5625rpm
